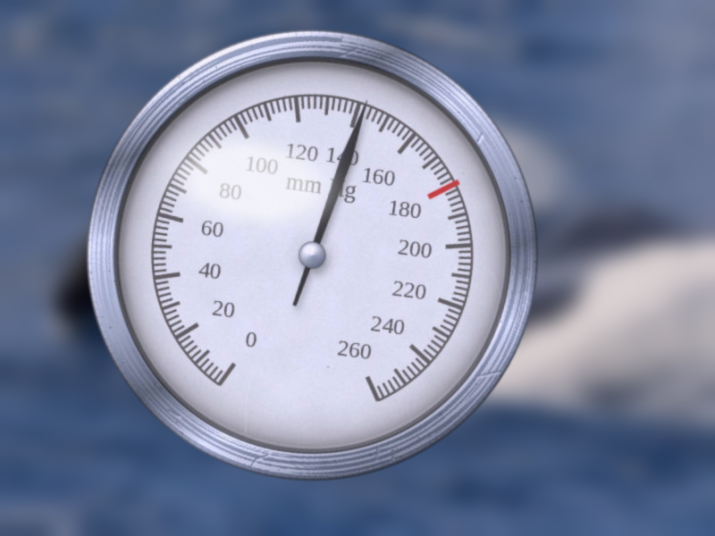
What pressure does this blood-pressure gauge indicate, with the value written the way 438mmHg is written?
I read 142mmHg
